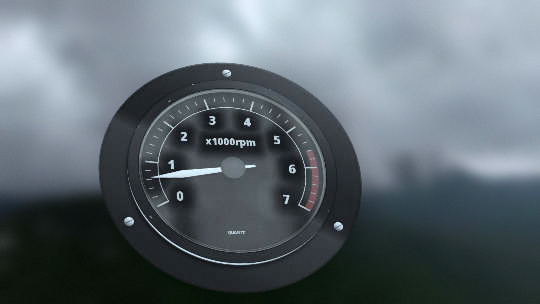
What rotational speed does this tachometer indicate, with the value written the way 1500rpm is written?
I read 600rpm
